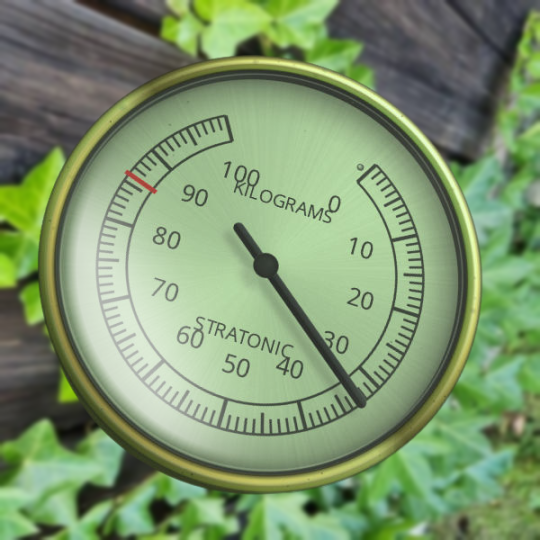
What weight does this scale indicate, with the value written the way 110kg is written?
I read 33kg
